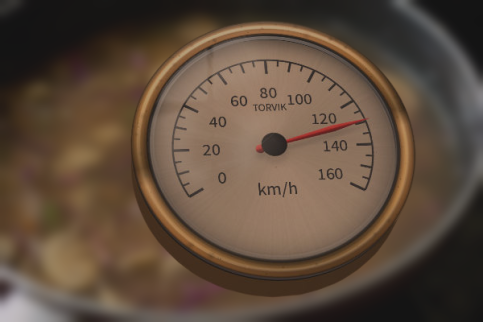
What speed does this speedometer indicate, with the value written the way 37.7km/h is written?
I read 130km/h
